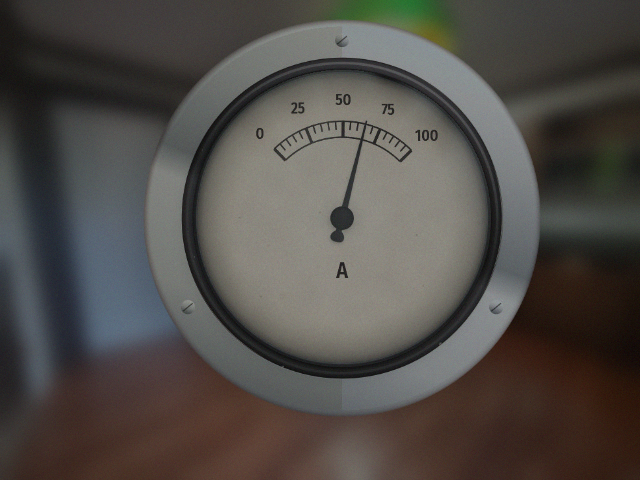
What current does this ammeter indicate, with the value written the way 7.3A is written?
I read 65A
